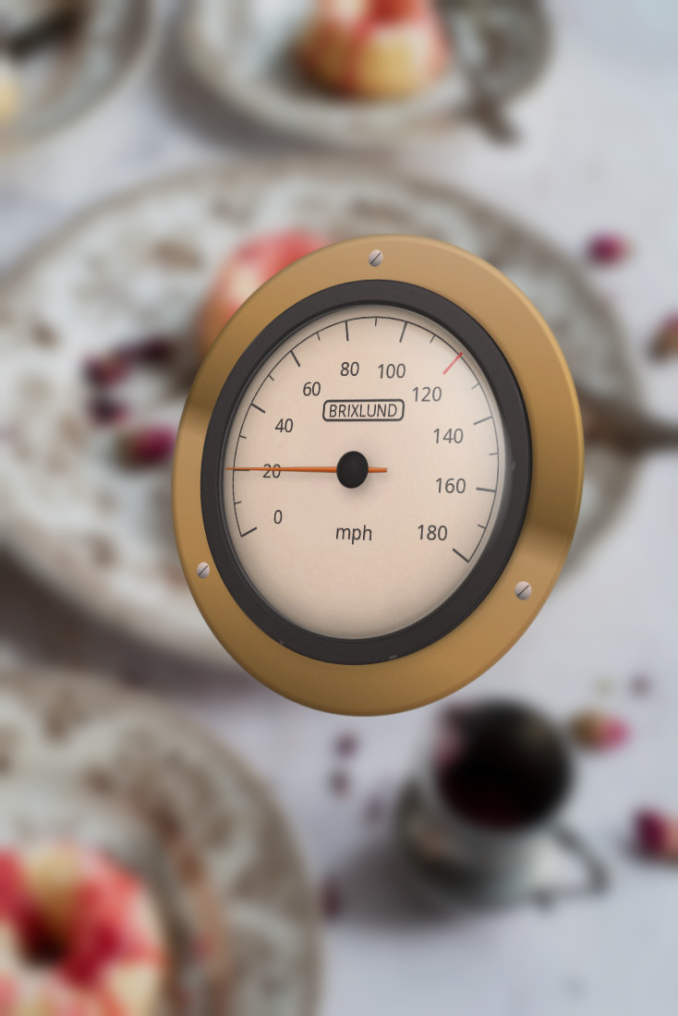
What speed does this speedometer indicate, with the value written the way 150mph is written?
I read 20mph
